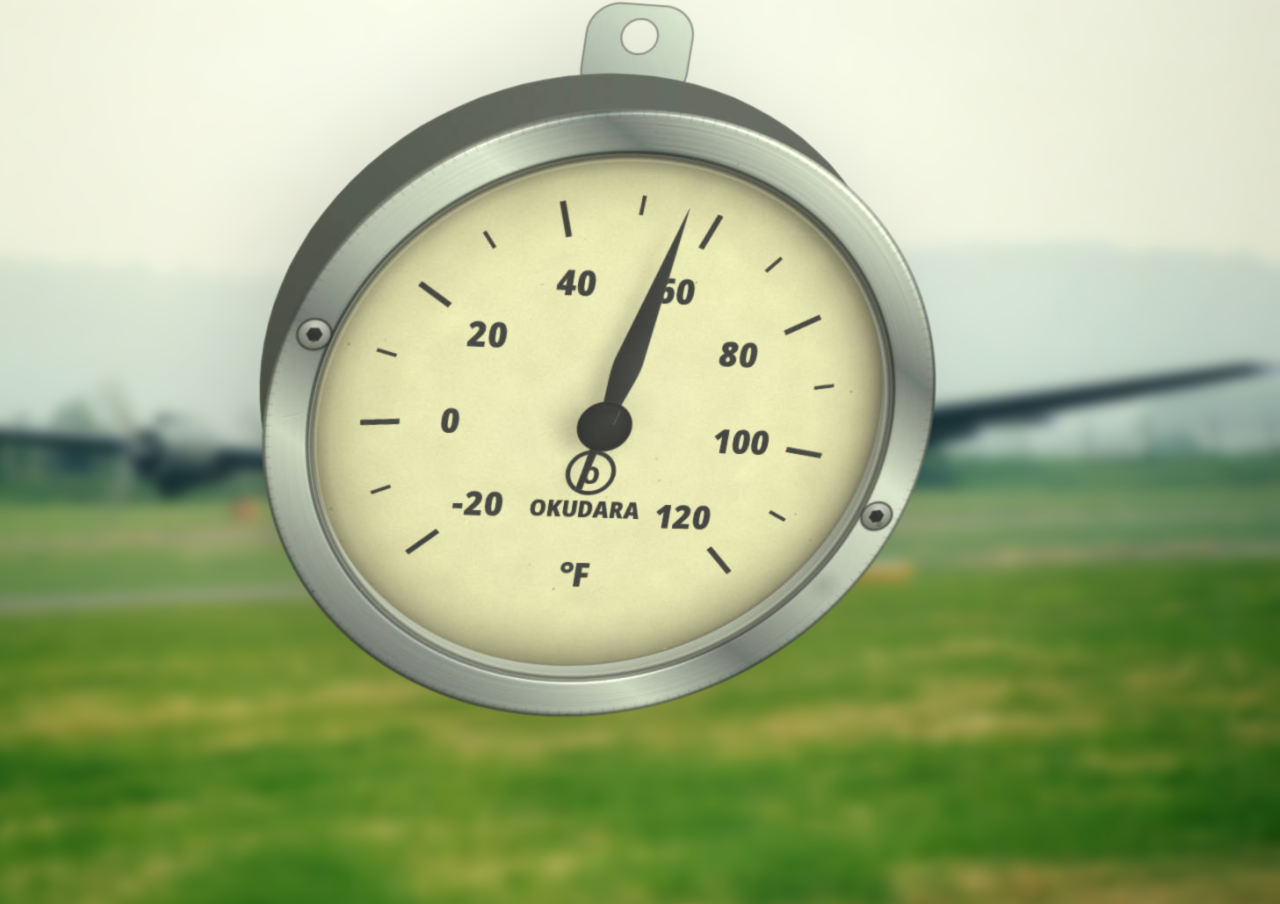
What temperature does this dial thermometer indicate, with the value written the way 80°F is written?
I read 55°F
